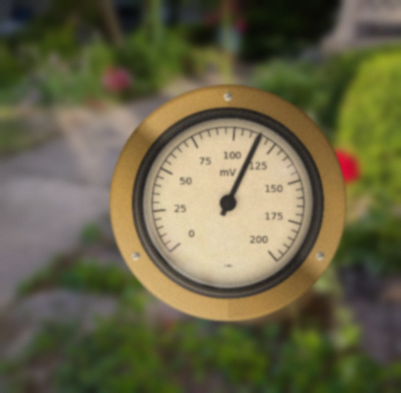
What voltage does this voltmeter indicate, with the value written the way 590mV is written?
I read 115mV
